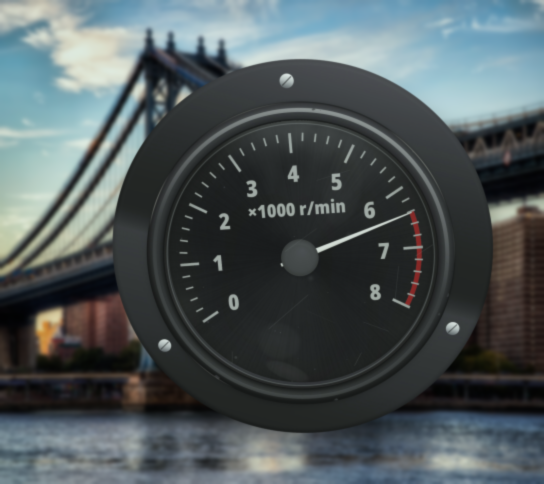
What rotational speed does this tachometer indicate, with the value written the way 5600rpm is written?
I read 6400rpm
